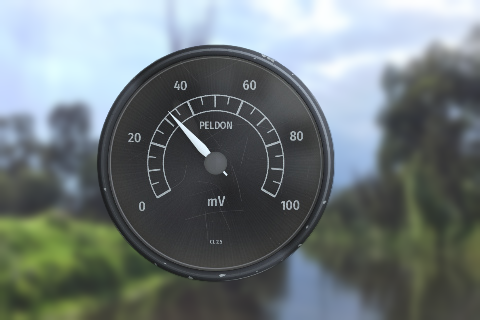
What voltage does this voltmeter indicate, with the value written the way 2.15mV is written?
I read 32.5mV
